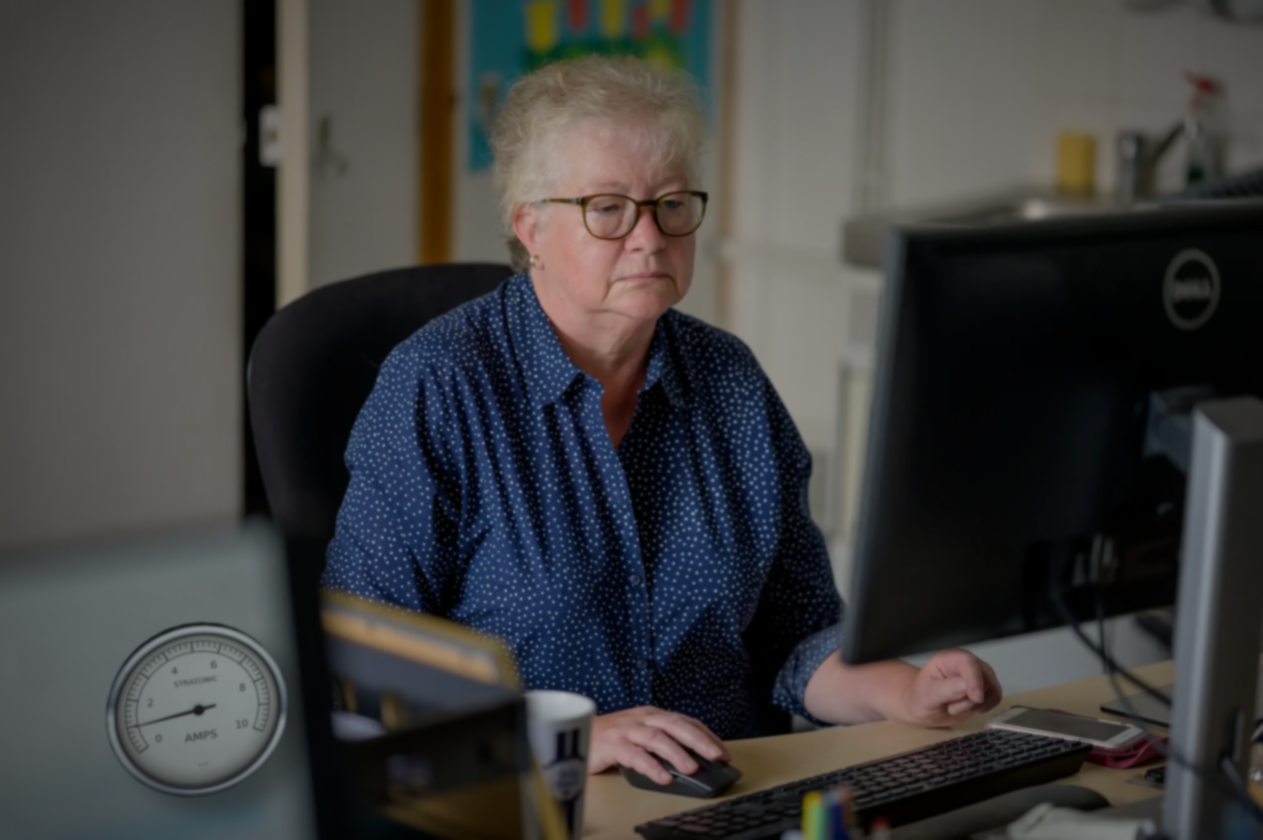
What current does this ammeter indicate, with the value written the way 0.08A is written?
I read 1A
